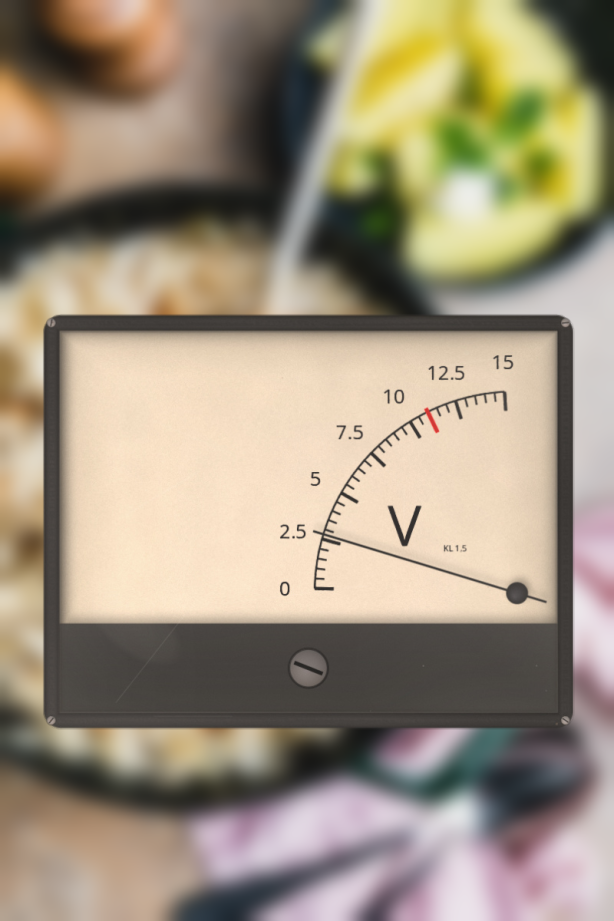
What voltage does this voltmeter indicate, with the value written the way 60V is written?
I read 2.75V
